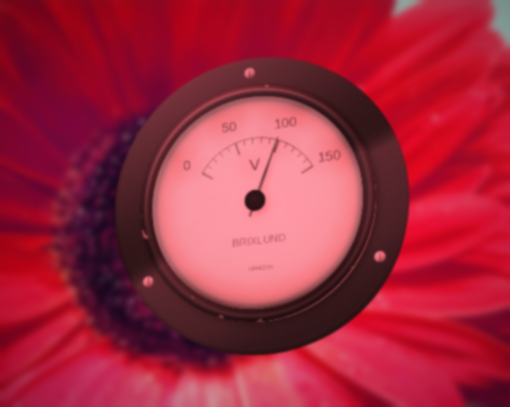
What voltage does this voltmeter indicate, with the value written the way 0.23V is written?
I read 100V
